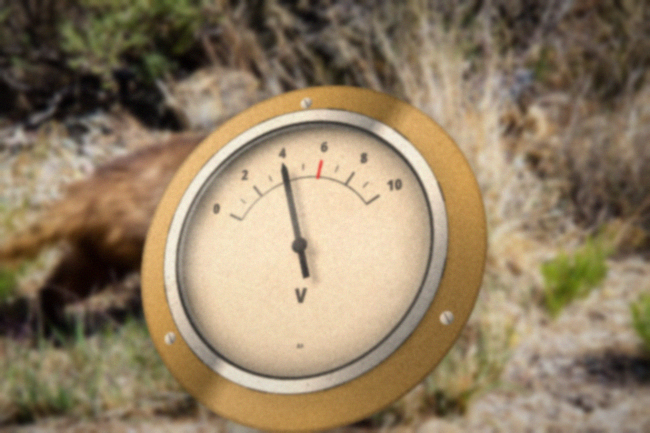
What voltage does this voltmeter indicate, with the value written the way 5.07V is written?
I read 4V
